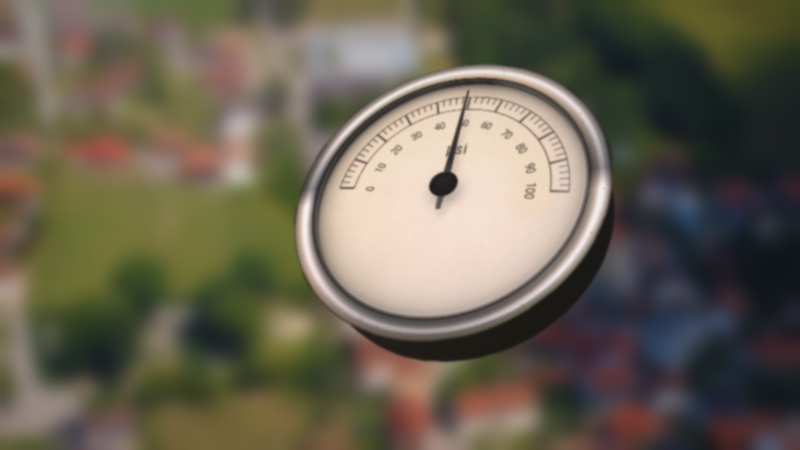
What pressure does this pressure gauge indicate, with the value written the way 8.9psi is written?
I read 50psi
